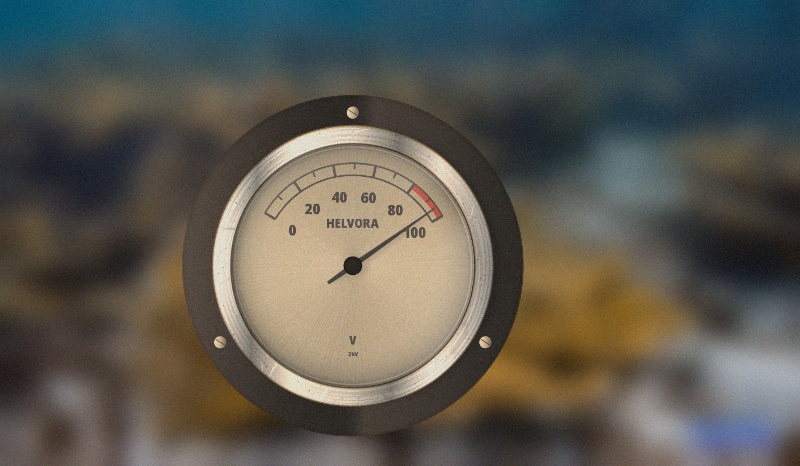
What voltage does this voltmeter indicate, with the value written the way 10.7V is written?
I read 95V
